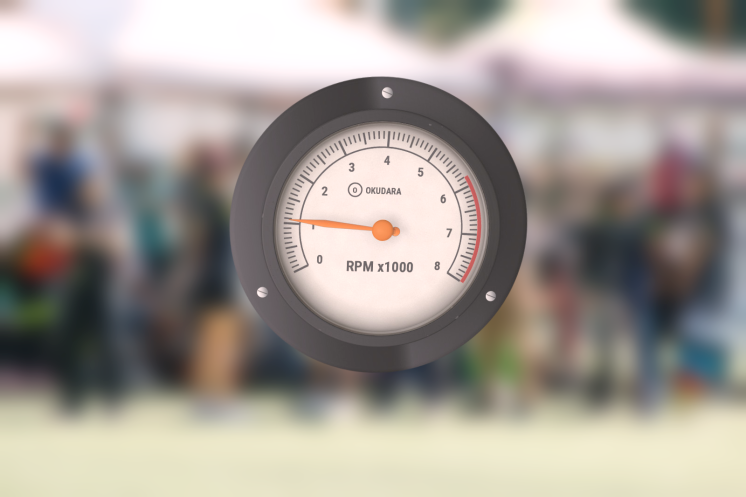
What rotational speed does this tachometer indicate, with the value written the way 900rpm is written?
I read 1100rpm
